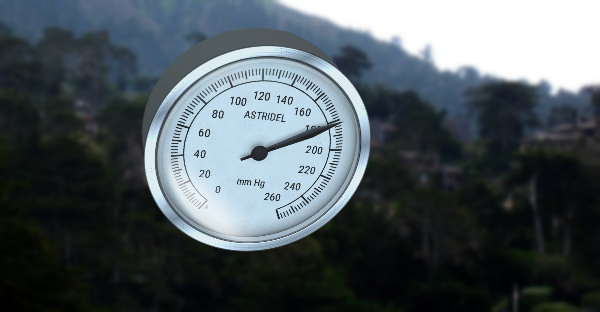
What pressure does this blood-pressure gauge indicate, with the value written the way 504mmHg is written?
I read 180mmHg
